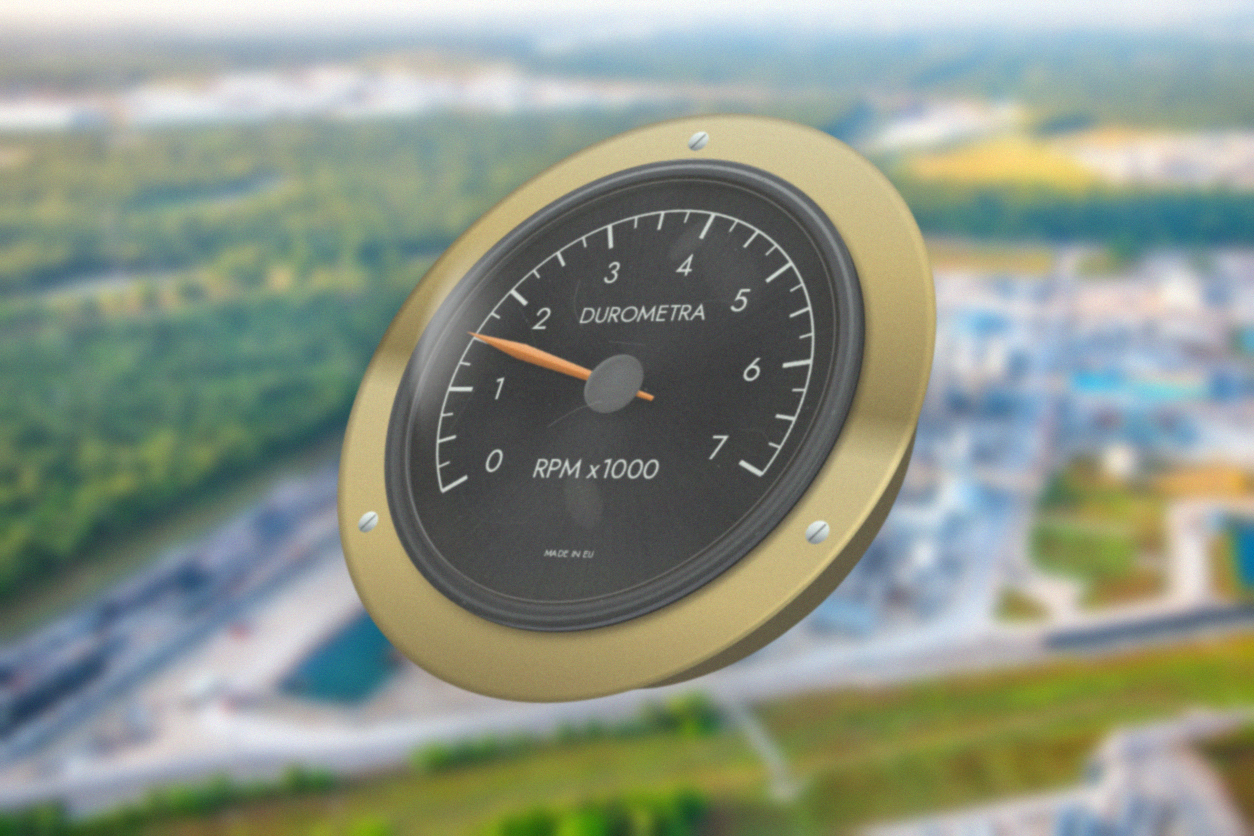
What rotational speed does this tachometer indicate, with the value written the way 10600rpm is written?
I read 1500rpm
